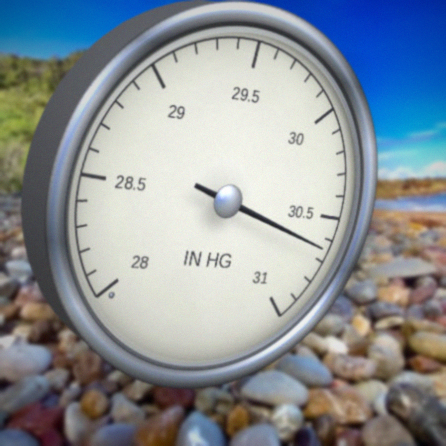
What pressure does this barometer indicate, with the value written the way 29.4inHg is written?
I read 30.65inHg
